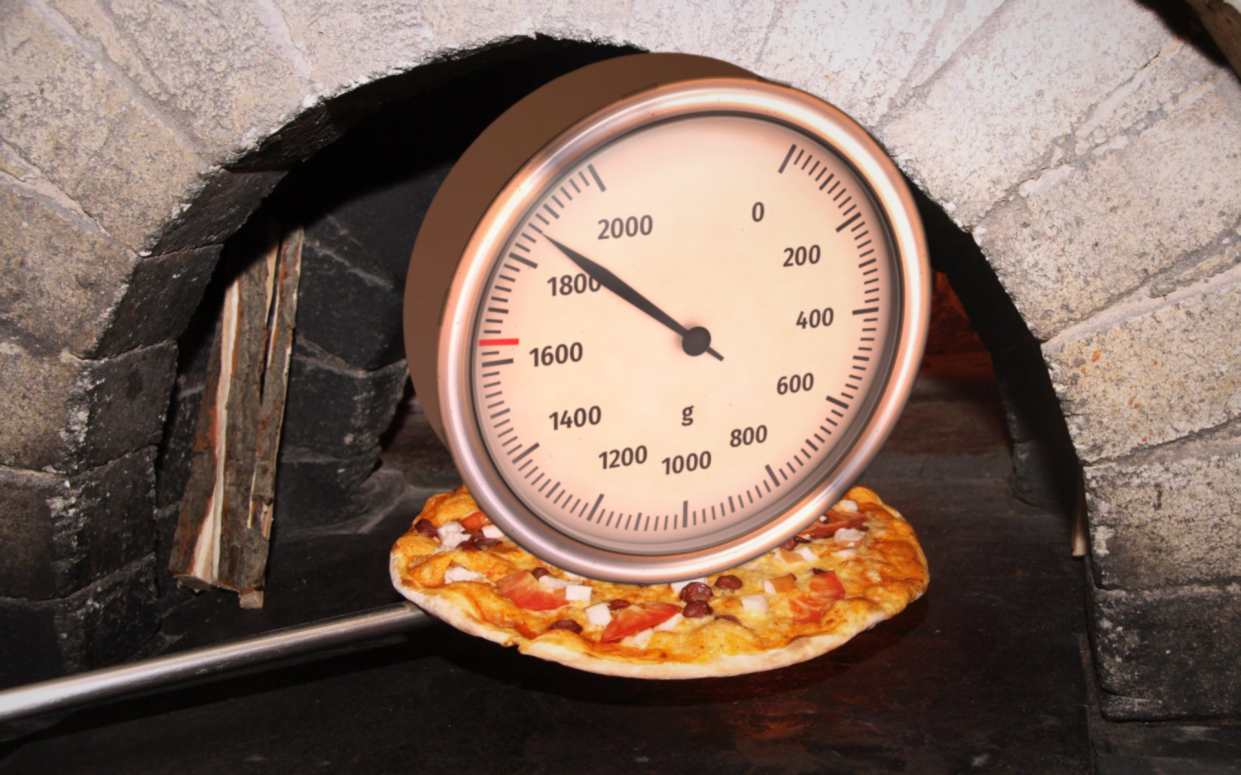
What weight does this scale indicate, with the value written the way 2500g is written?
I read 1860g
